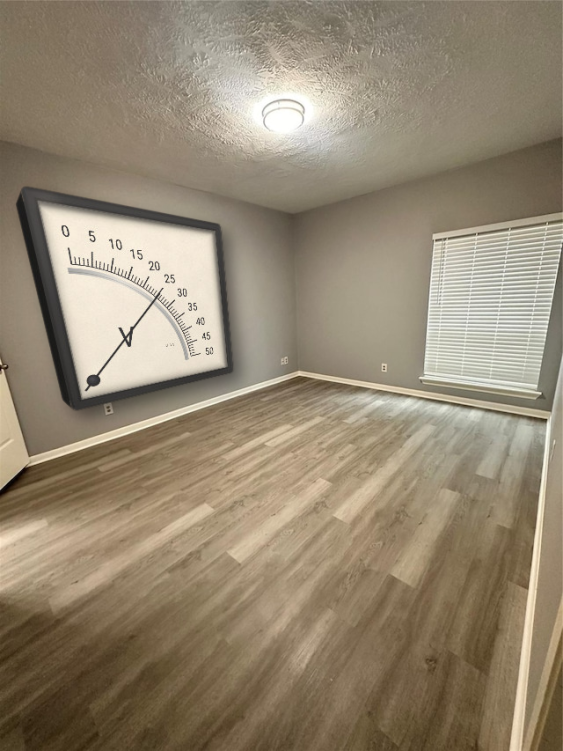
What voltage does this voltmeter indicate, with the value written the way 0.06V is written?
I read 25V
